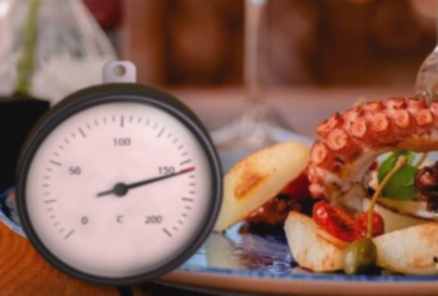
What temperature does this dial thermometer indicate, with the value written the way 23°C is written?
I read 155°C
